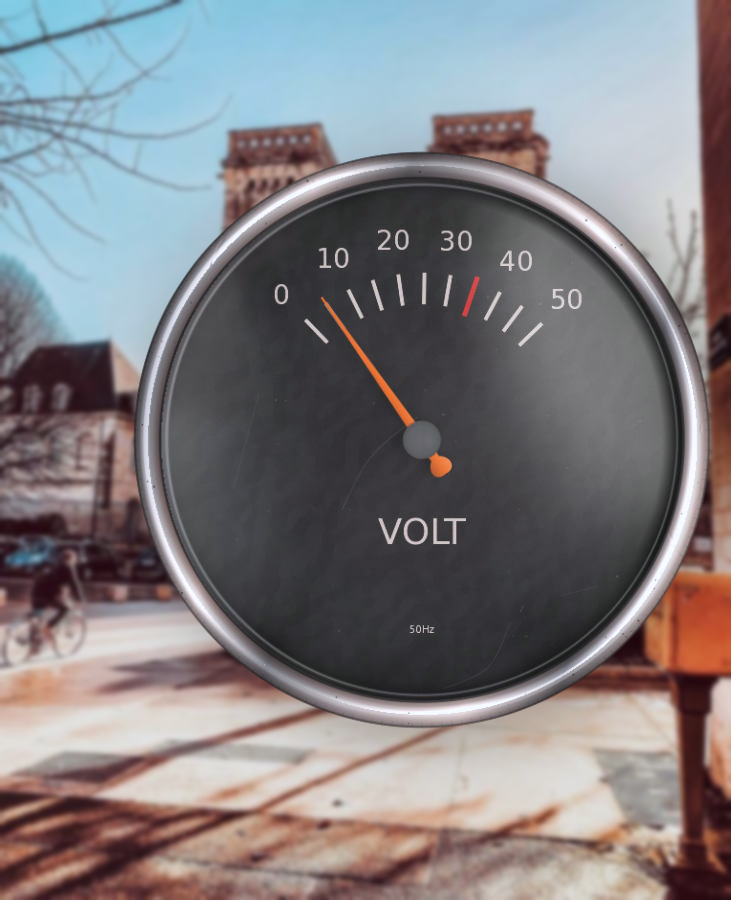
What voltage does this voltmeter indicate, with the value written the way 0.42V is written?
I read 5V
